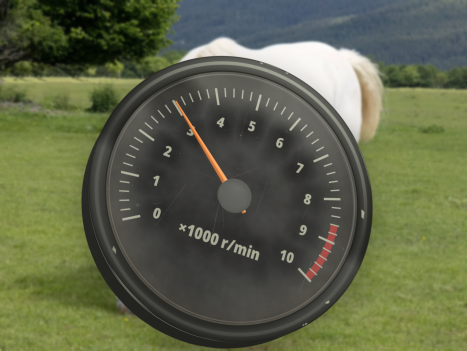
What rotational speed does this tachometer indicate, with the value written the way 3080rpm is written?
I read 3000rpm
